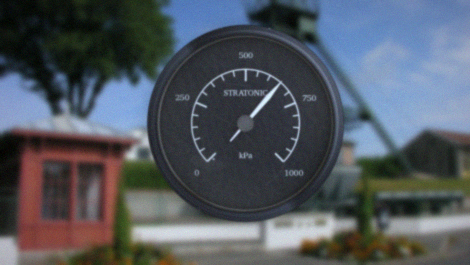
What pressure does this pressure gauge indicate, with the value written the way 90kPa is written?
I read 650kPa
